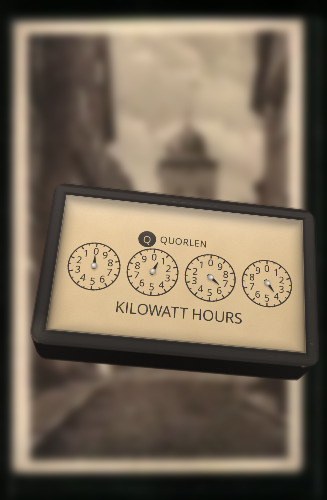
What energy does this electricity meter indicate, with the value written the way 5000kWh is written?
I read 64kWh
